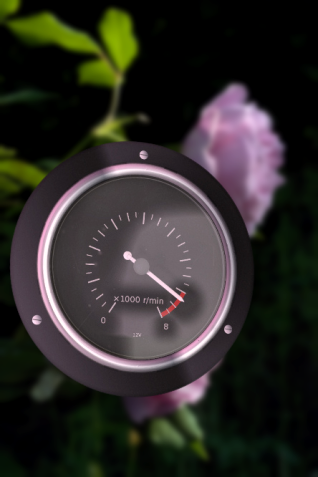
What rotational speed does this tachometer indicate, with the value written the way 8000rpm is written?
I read 7250rpm
